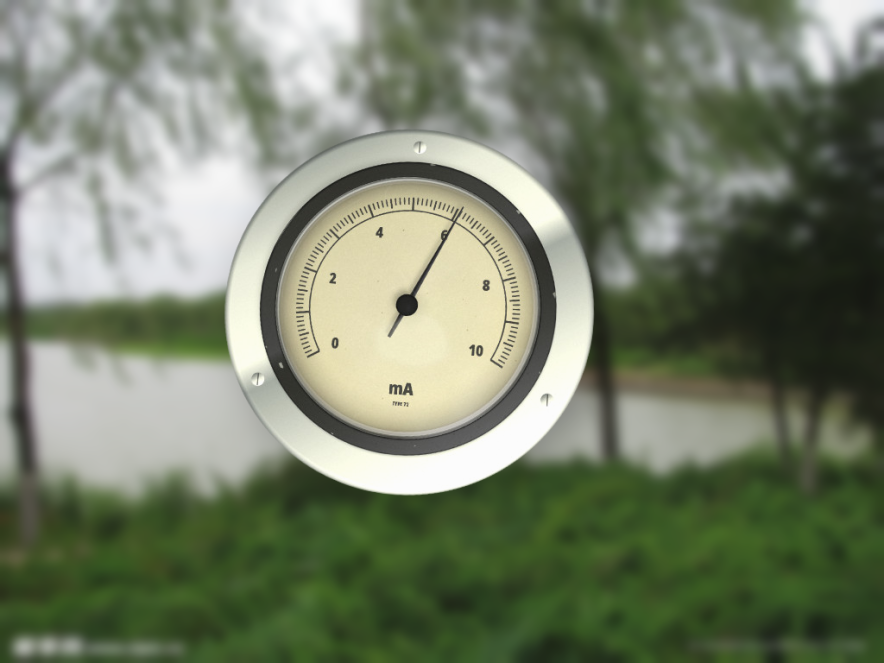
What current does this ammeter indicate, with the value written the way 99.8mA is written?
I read 6.1mA
